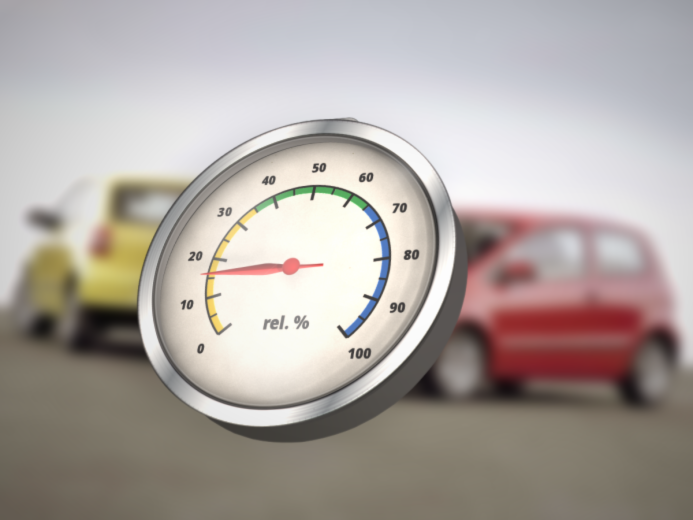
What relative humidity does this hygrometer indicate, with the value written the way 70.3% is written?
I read 15%
